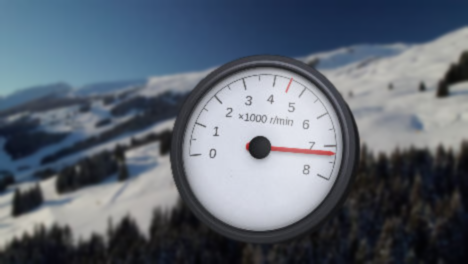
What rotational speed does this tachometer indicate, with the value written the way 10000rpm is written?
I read 7250rpm
